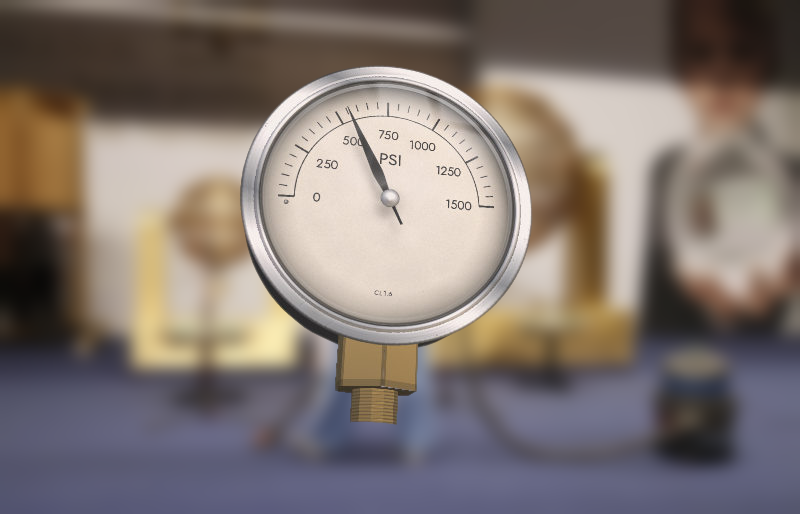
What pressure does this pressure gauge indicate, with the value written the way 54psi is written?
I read 550psi
